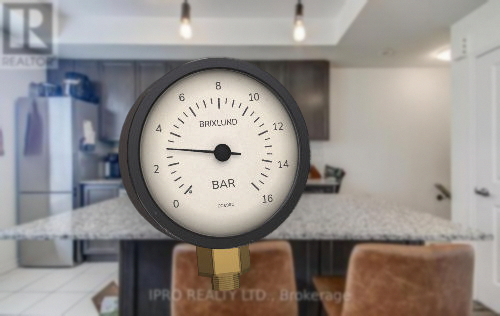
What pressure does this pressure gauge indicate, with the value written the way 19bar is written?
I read 3bar
